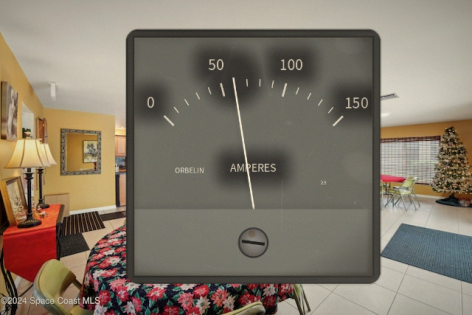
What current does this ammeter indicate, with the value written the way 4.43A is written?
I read 60A
